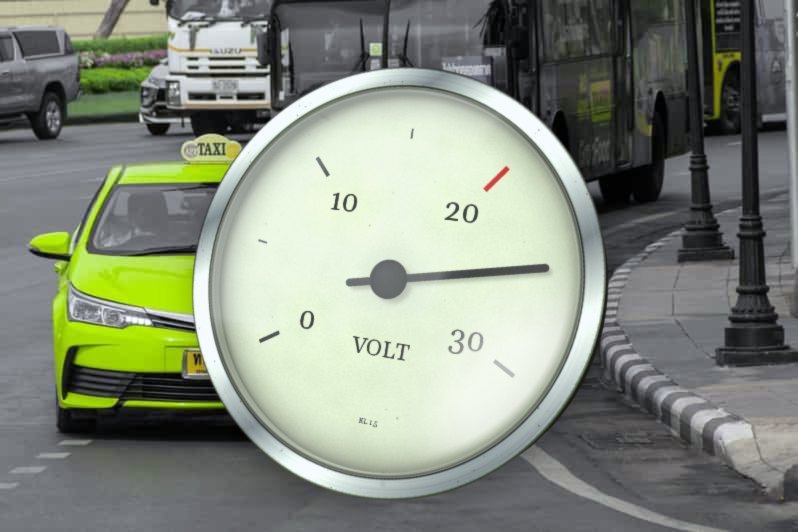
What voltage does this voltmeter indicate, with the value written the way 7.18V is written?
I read 25V
